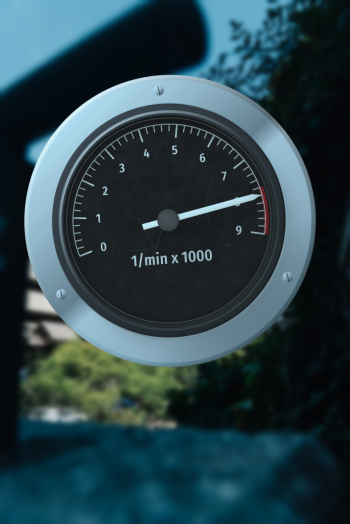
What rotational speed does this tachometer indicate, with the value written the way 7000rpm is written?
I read 8000rpm
